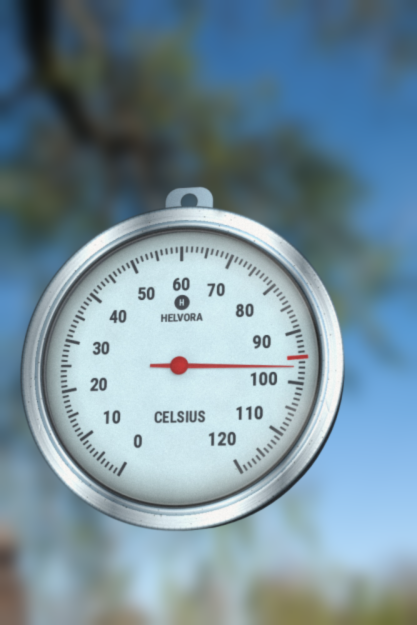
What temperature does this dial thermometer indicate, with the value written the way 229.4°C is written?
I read 97°C
